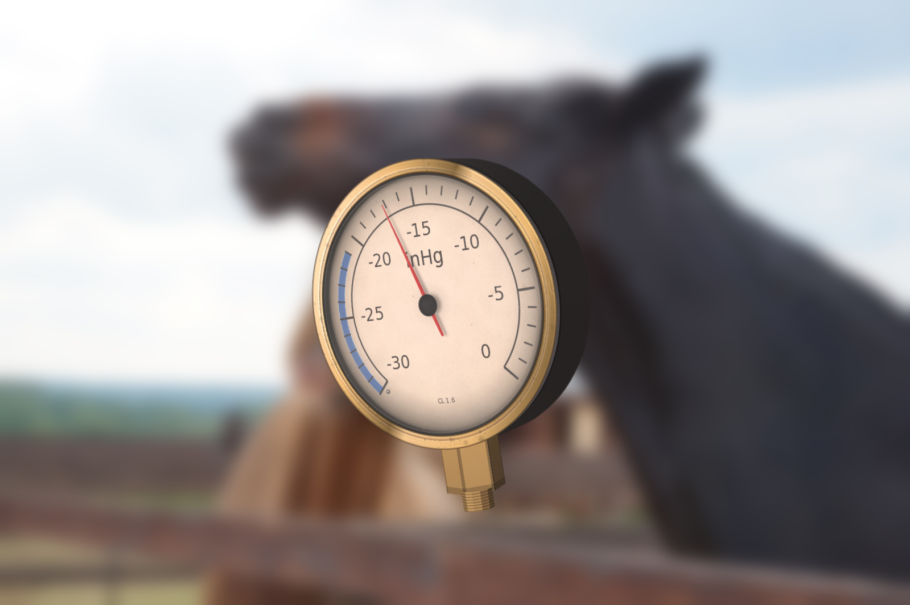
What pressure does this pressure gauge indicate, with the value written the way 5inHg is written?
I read -17inHg
